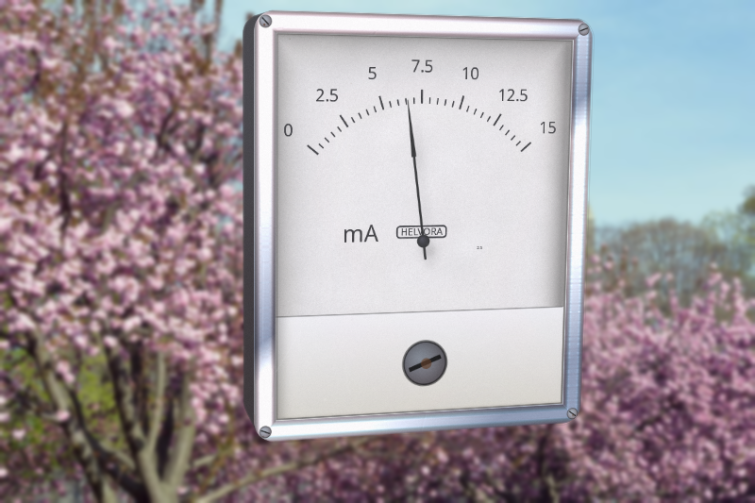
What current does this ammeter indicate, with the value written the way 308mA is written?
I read 6.5mA
